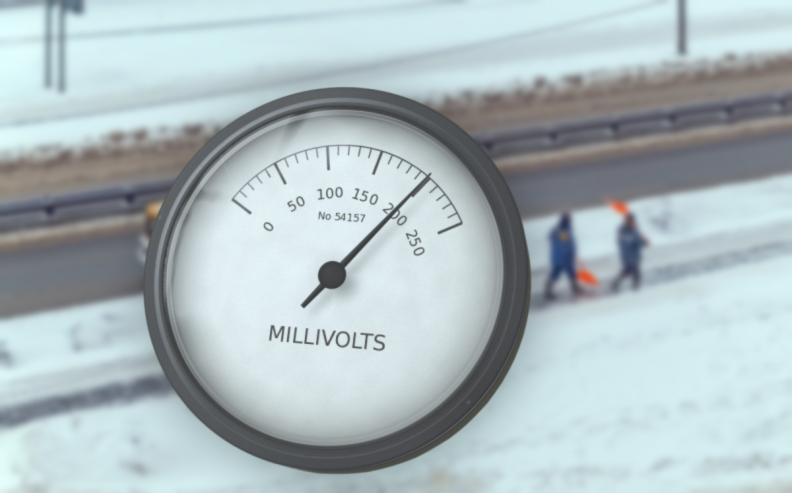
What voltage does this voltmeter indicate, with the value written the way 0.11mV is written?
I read 200mV
